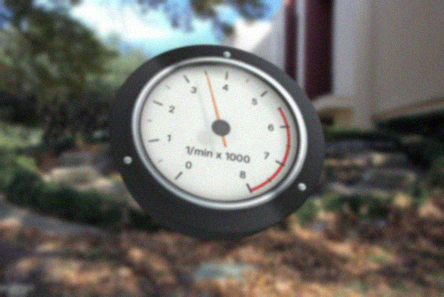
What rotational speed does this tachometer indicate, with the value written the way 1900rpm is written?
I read 3500rpm
